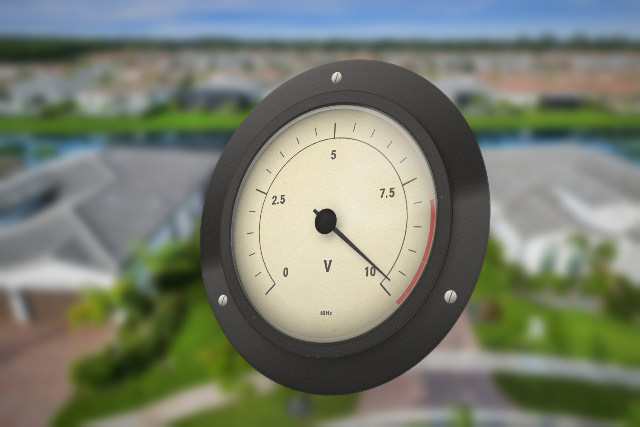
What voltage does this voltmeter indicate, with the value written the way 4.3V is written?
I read 9.75V
